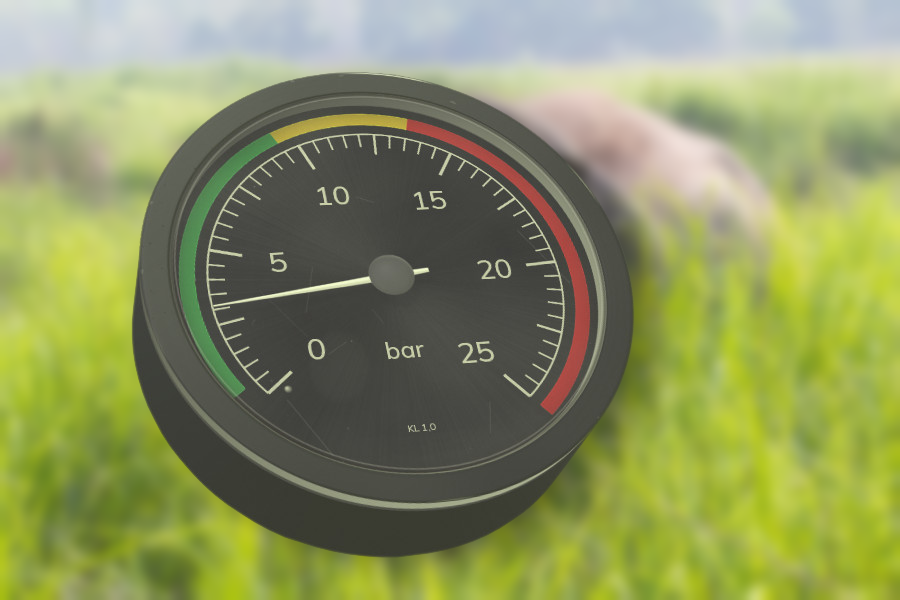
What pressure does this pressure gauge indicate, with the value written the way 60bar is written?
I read 3bar
